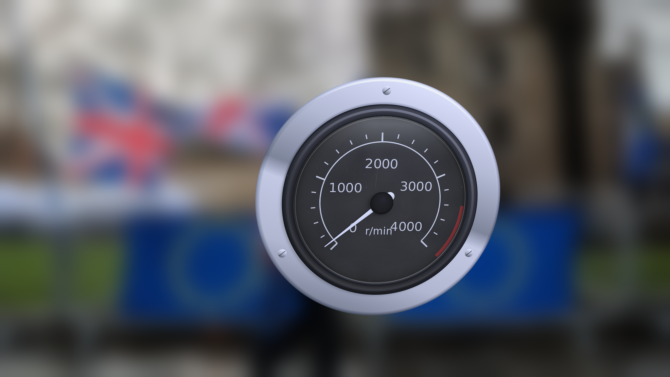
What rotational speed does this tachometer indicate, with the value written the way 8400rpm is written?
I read 100rpm
